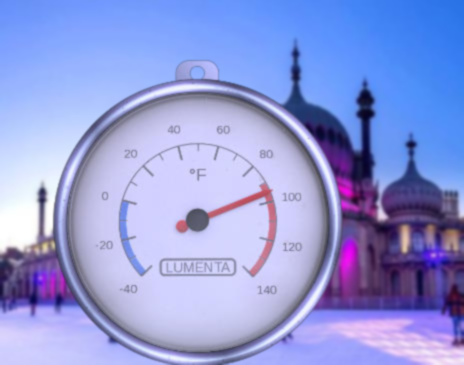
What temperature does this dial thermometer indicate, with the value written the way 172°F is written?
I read 95°F
